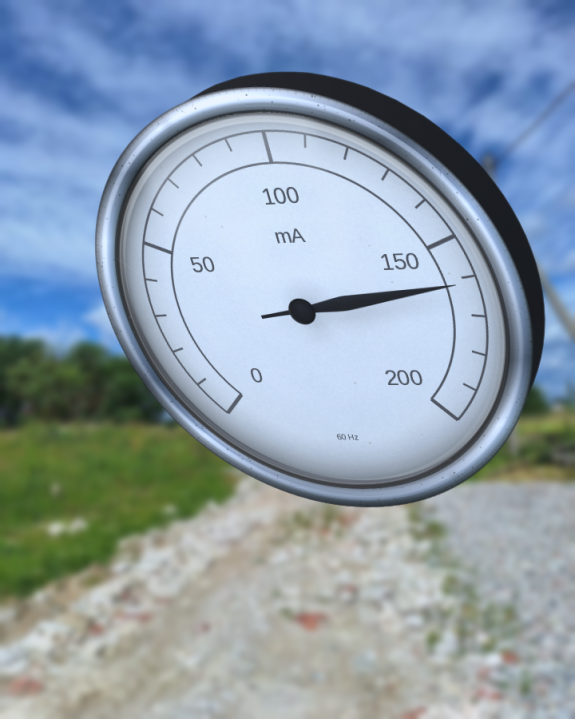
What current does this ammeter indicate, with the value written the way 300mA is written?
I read 160mA
